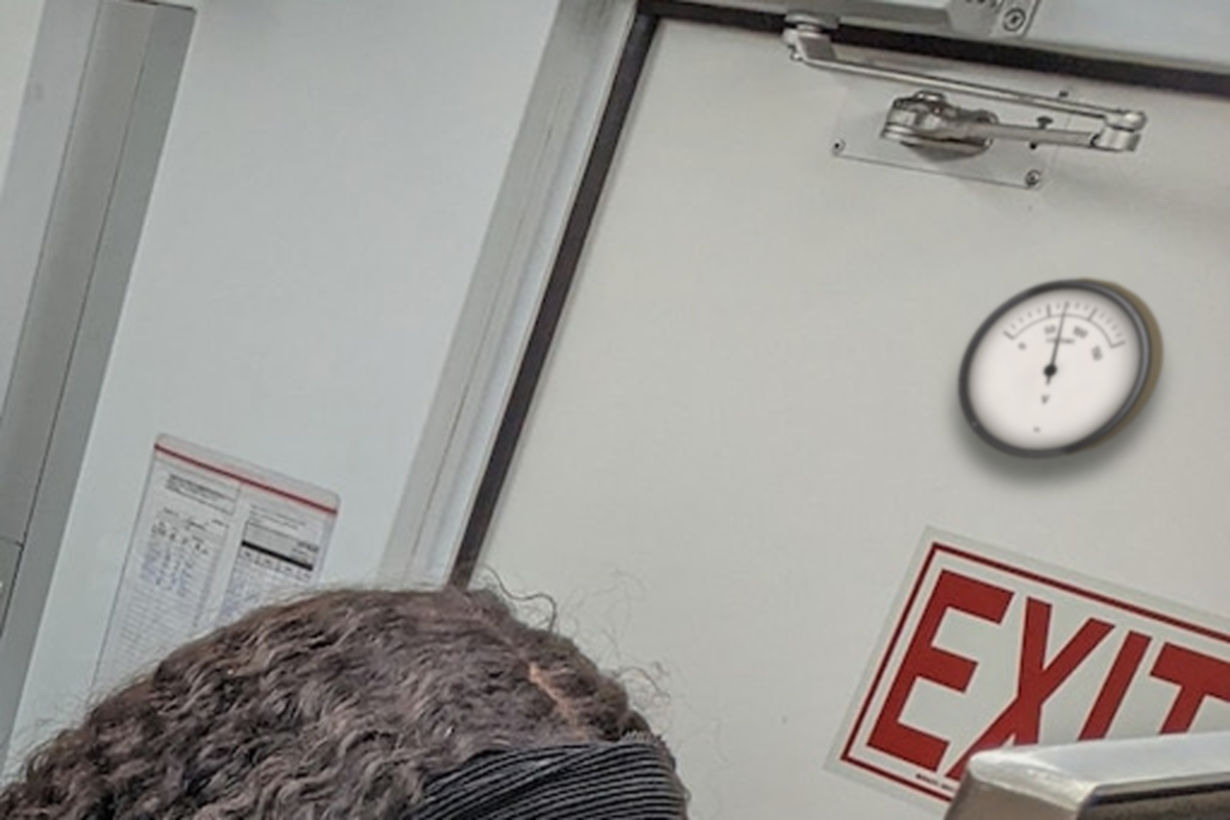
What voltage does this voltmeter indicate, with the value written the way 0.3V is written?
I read 70V
